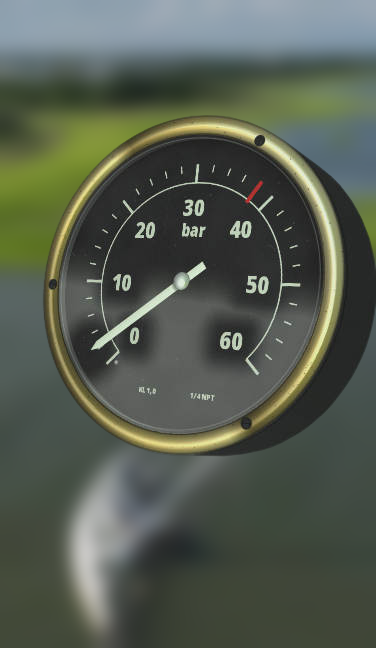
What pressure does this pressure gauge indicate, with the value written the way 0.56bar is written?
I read 2bar
